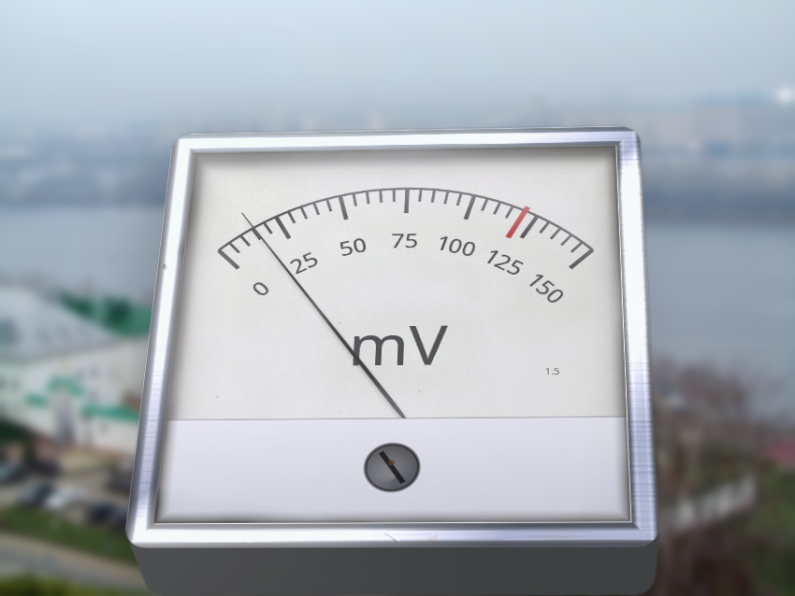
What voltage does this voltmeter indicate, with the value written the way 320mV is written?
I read 15mV
